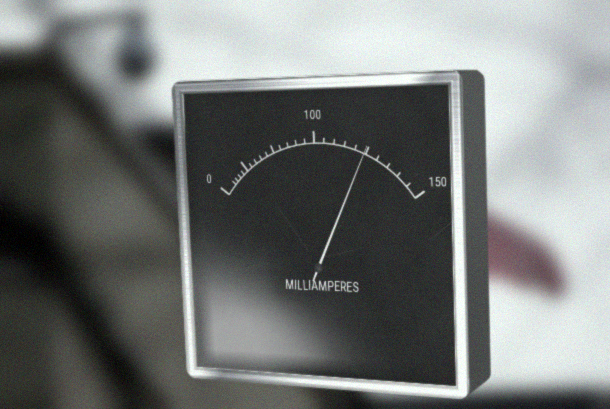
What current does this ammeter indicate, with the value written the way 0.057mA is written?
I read 125mA
